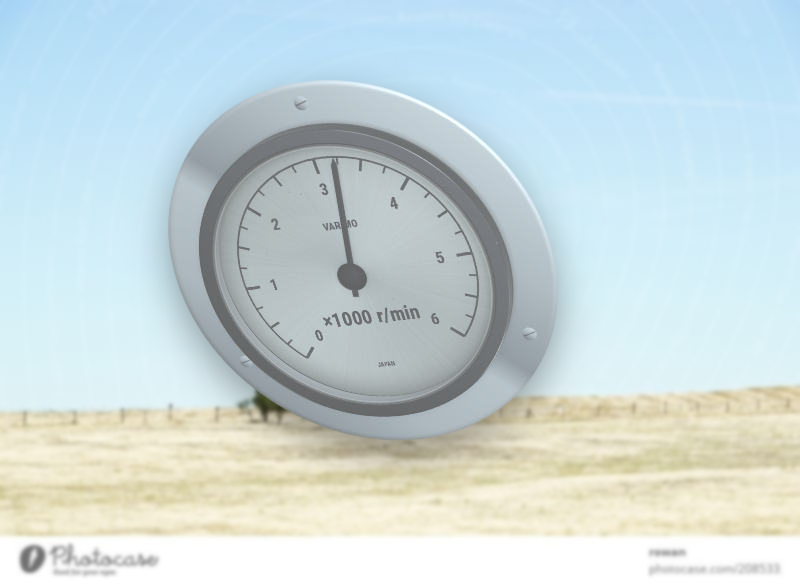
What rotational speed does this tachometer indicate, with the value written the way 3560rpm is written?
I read 3250rpm
